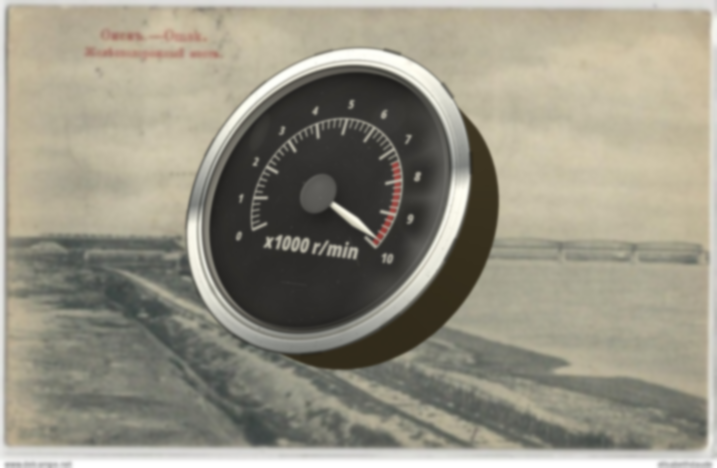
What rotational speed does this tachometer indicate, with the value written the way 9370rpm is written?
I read 9800rpm
